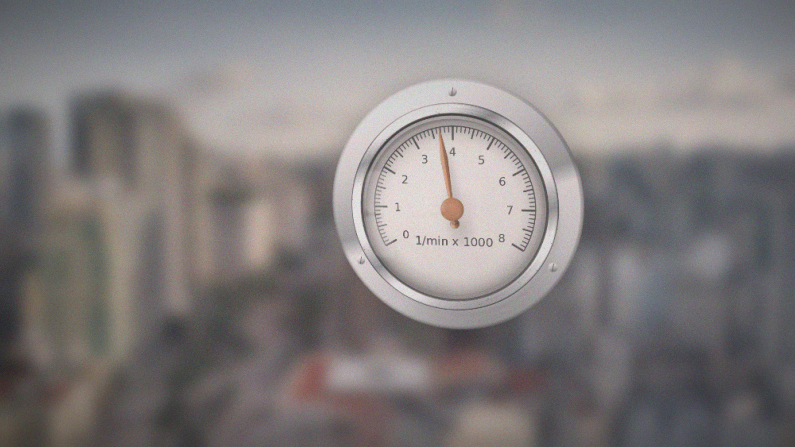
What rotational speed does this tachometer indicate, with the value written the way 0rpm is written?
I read 3700rpm
